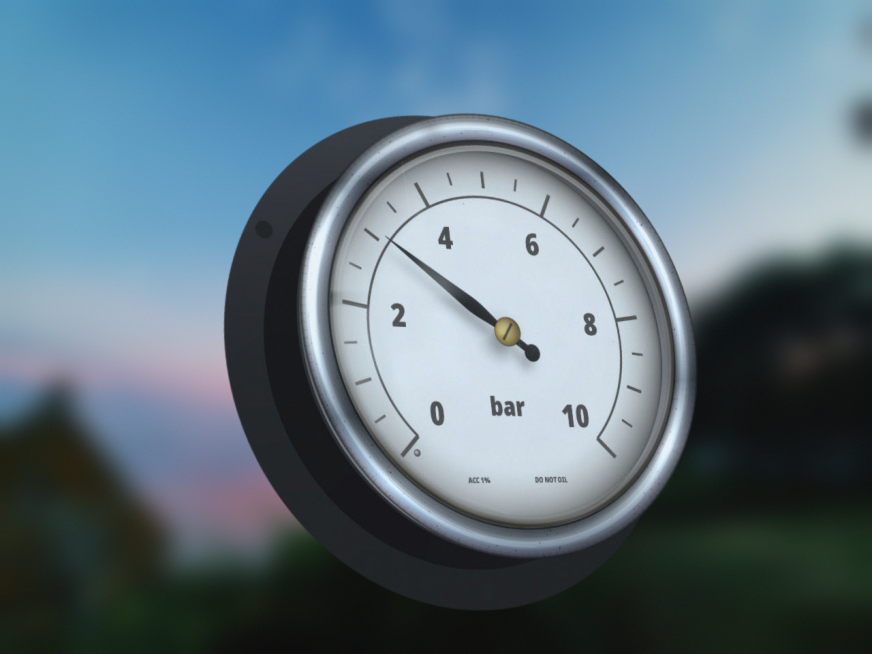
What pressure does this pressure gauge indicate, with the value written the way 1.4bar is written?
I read 3bar
